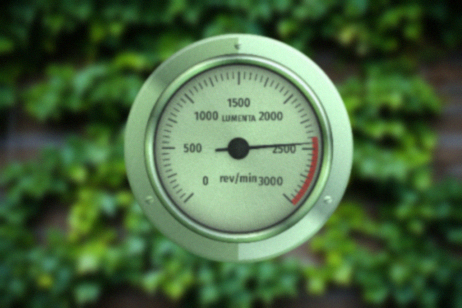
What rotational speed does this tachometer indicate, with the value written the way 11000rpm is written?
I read 2450rpm
